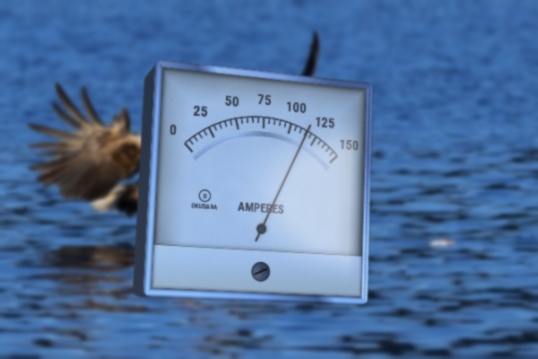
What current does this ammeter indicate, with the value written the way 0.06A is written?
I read 115A
